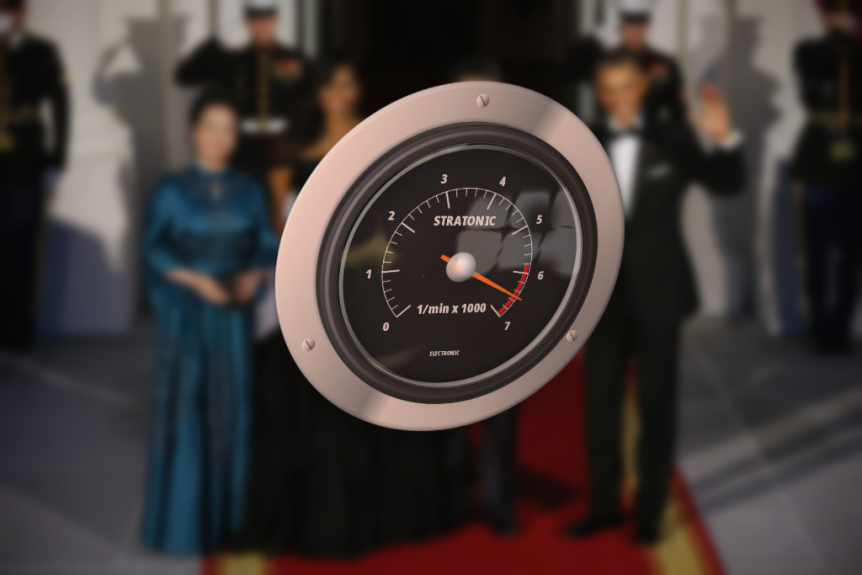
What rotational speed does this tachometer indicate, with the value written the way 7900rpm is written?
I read 6500rpm
